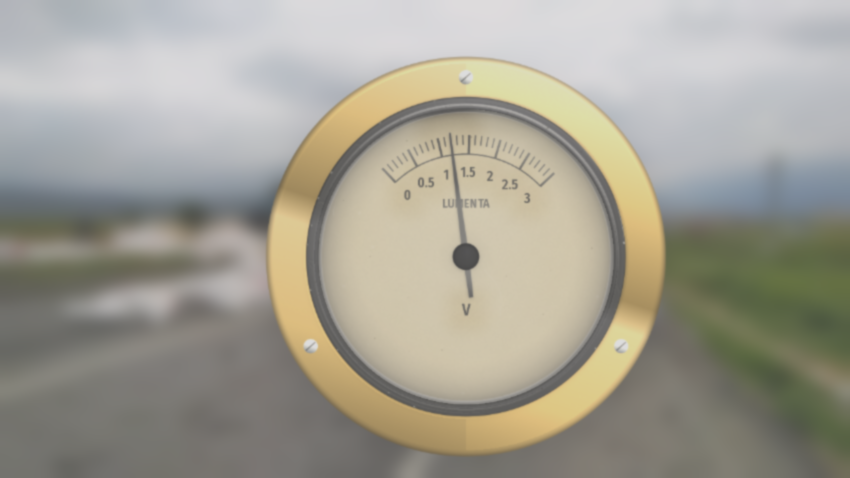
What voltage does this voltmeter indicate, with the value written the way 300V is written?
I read 1.2V
